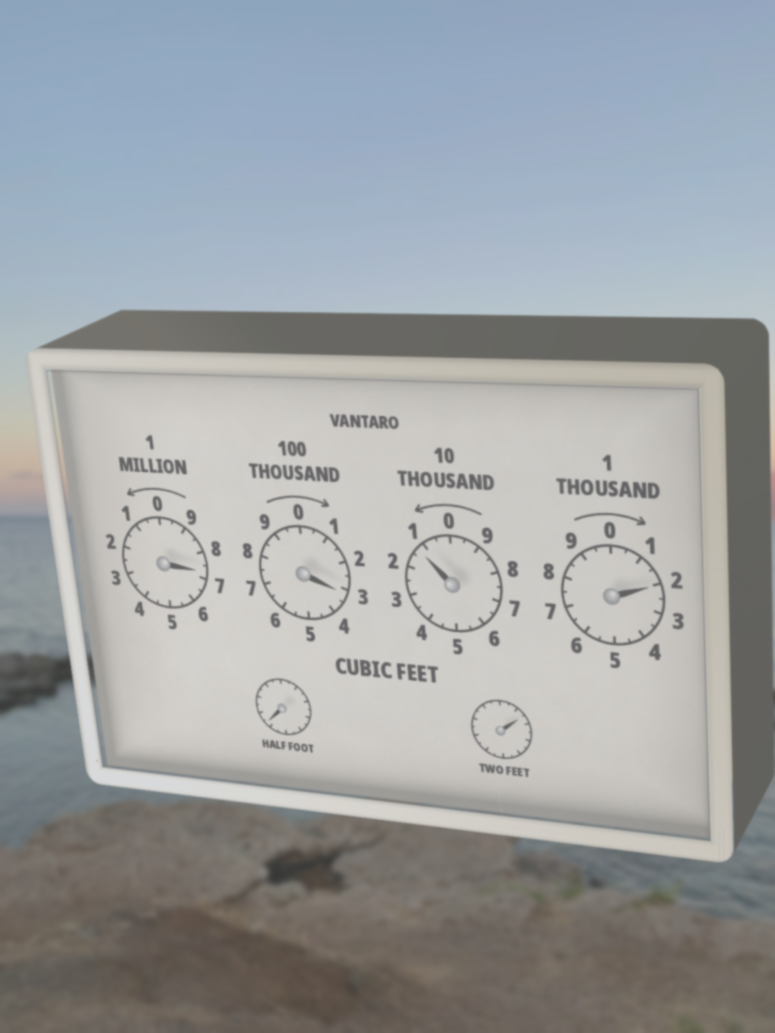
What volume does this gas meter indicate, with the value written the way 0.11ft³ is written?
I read 731200ft³
